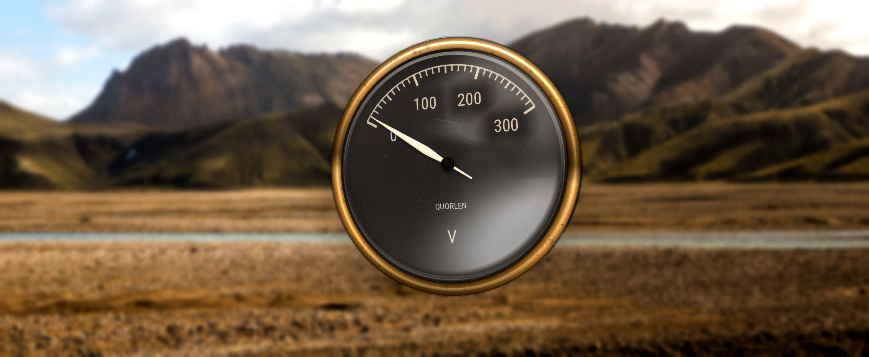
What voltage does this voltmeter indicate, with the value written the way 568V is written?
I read 10V
